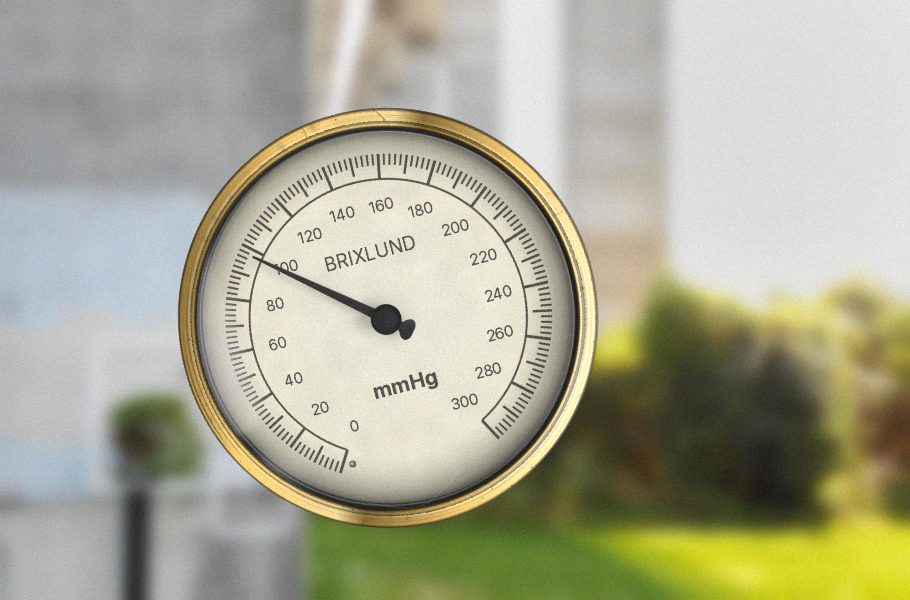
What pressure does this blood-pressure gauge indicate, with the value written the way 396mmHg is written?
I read 98mmHg
